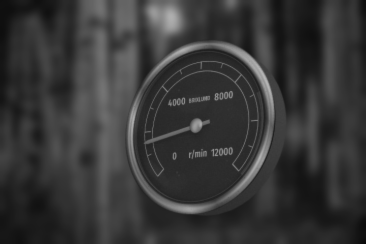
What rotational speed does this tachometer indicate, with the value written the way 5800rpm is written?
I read 1500rpm
